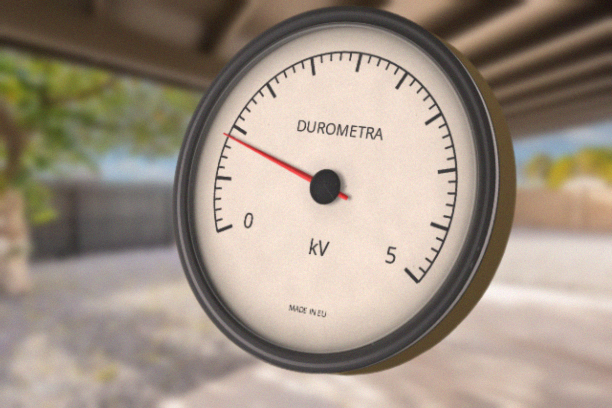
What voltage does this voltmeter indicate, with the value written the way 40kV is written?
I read 0.9kV
